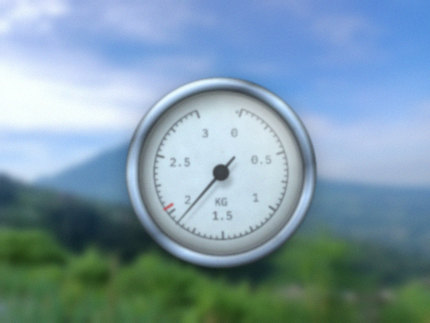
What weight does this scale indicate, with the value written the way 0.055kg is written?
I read 1.9kg
